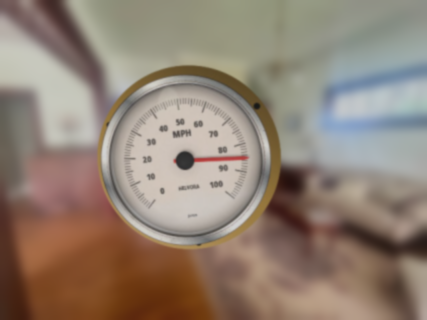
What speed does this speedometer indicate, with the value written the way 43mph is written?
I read 85mph
